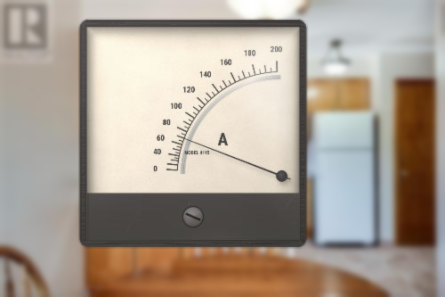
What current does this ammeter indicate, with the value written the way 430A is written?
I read 70A
